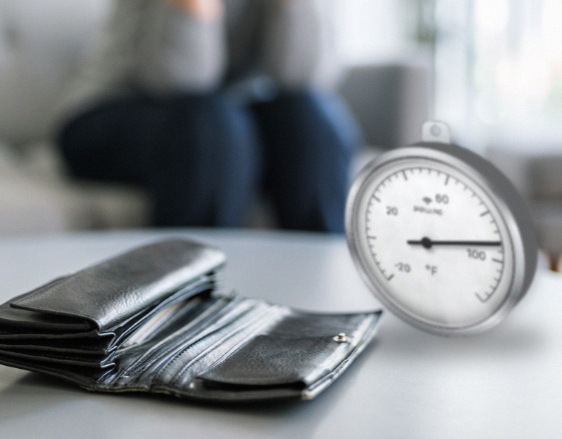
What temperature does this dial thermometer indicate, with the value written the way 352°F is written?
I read 92°F
